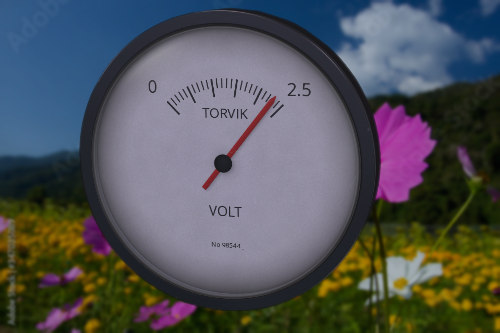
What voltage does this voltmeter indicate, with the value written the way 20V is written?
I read 2.3V
